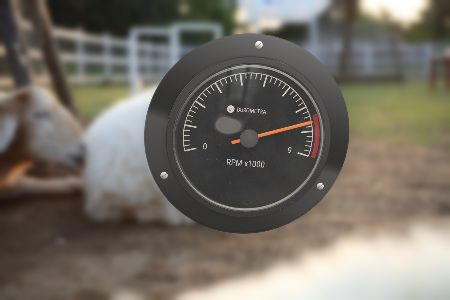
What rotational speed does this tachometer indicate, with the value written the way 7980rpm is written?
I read 7600rpm
